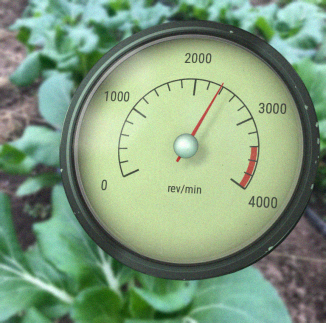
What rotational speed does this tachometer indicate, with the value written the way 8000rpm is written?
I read 2400rpm
